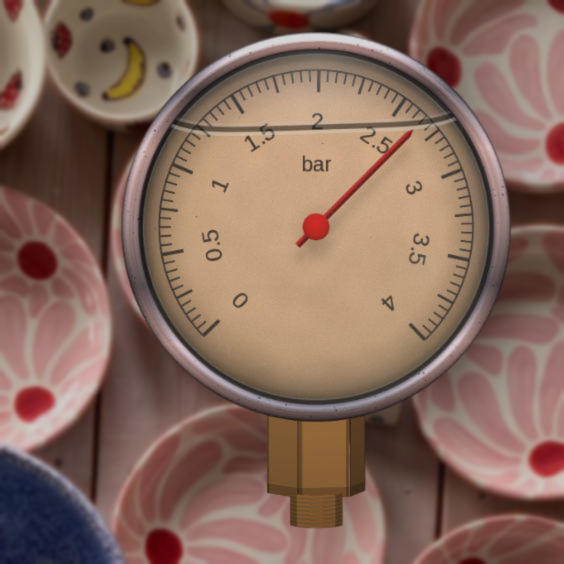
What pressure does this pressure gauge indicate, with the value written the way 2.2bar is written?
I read 2.65bar
